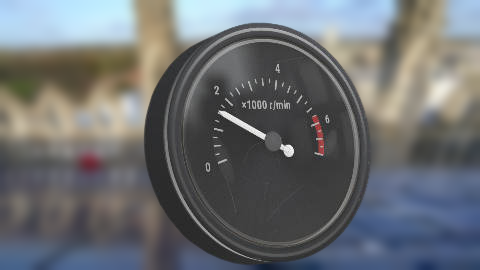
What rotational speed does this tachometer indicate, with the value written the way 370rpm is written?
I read 1500rpm
